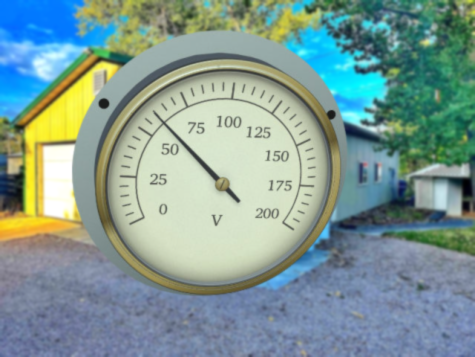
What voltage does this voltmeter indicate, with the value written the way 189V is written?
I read 60V
